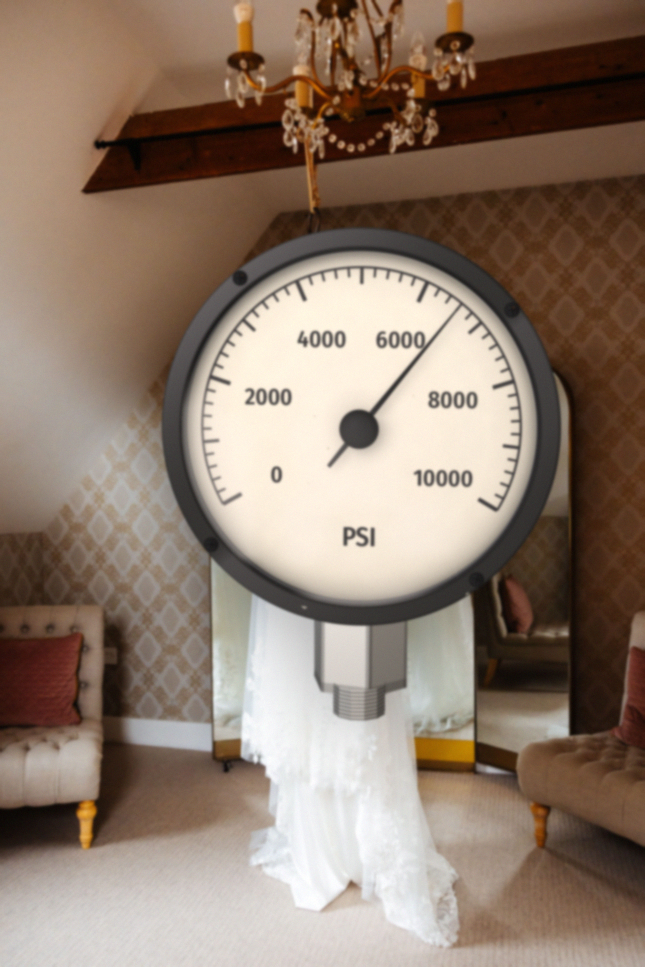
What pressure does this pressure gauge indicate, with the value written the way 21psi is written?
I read 6600psi
